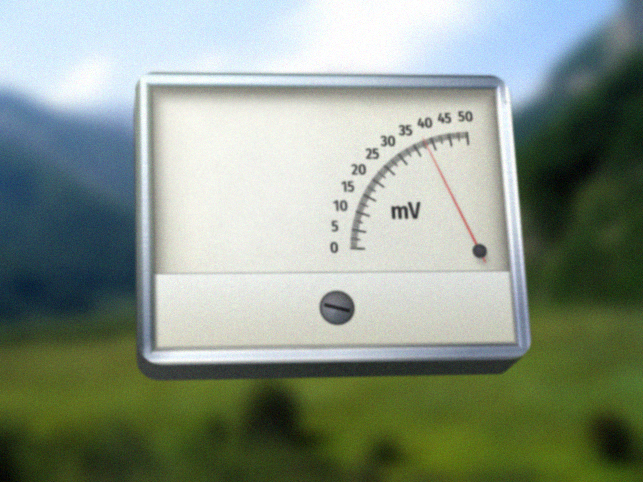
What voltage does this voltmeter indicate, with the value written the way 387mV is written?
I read 37.5mV
